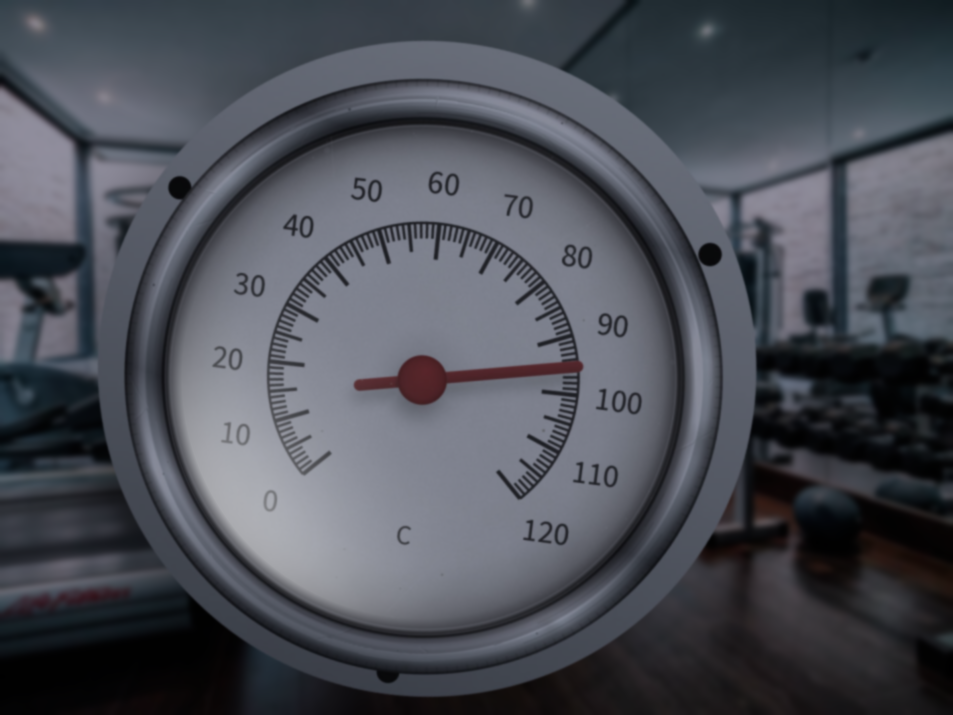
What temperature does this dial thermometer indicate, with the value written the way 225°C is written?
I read 95°C
